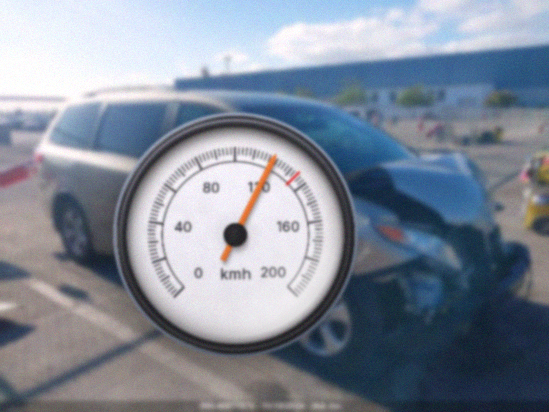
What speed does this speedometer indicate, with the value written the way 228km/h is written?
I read 120km/h
